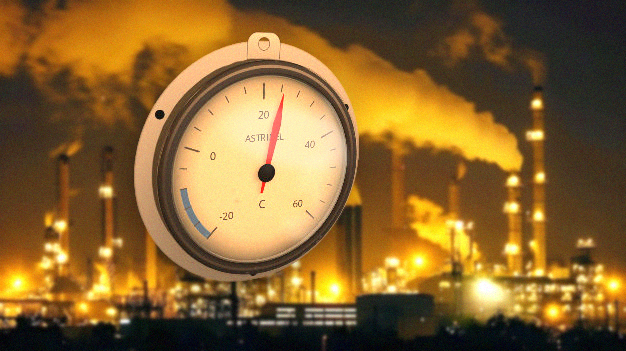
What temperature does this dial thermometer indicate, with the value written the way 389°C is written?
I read 24°C
